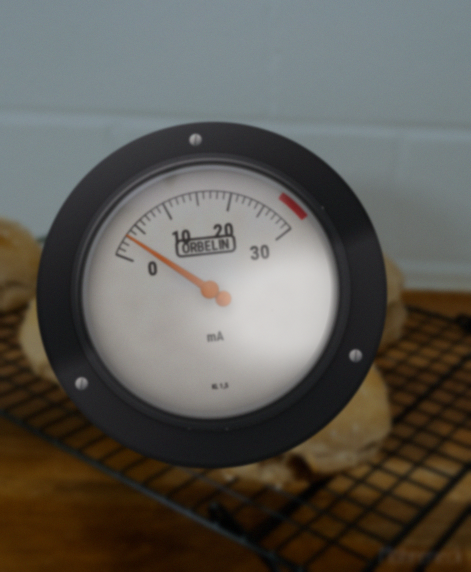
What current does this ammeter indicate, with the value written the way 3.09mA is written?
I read 3mA
